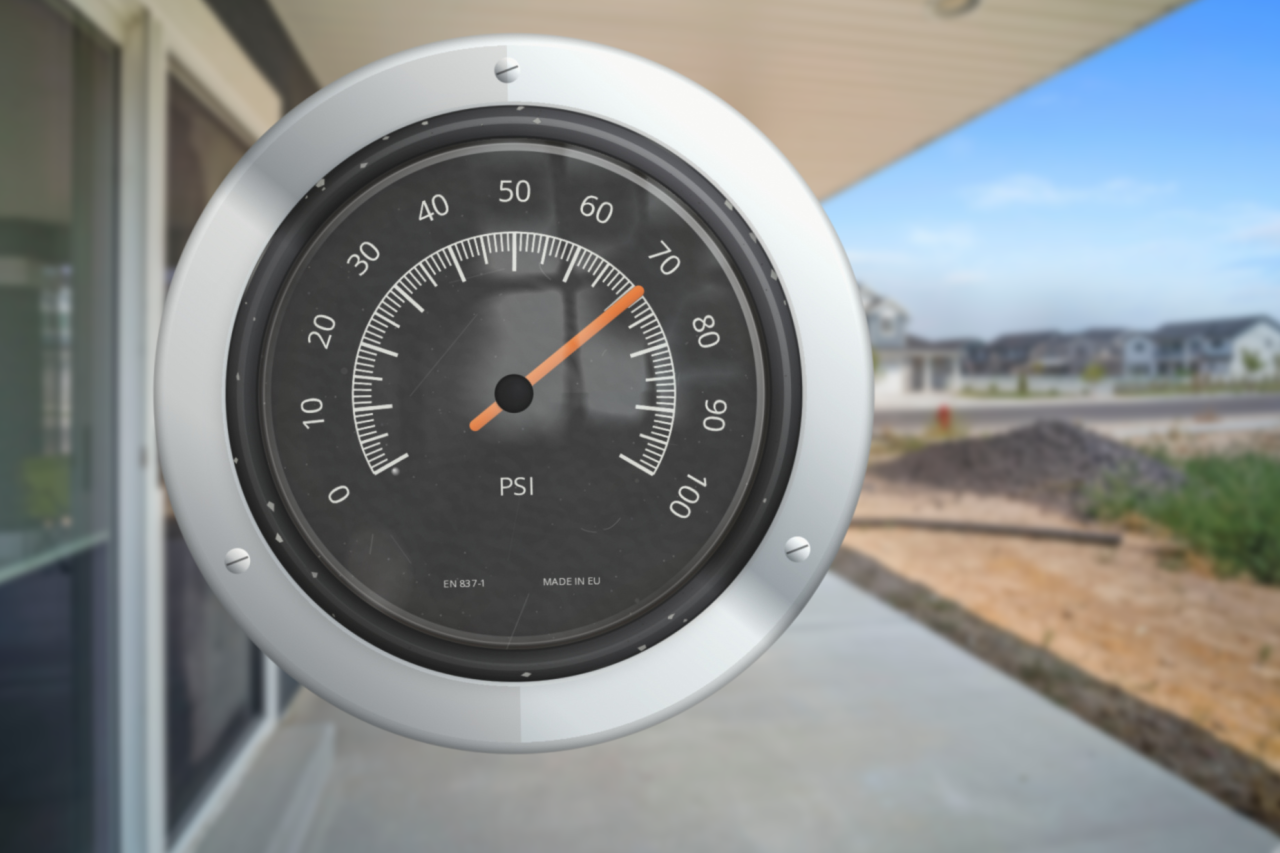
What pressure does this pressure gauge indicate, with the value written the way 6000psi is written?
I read 71psi
